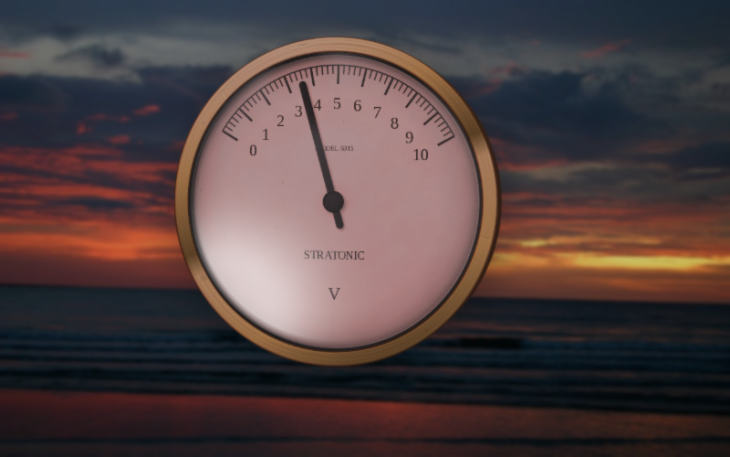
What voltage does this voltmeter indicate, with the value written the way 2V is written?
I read 3.6V
